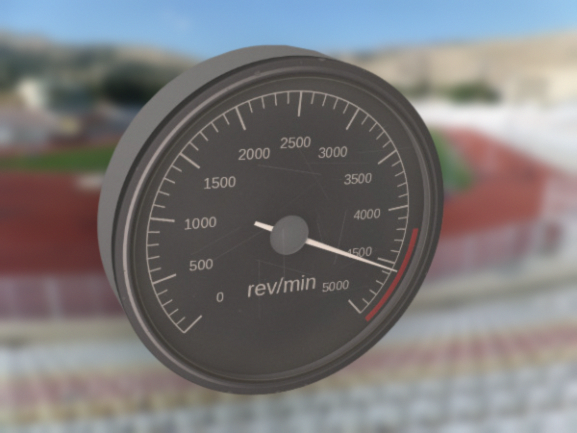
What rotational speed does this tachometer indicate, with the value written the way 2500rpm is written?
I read 4550rpm
